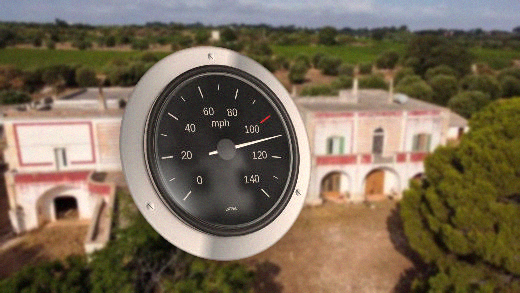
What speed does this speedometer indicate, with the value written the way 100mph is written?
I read 110mph
